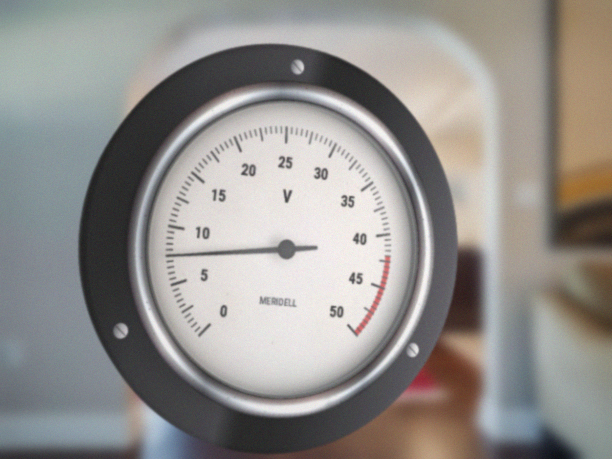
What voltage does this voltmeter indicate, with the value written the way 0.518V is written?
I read 7.5V
